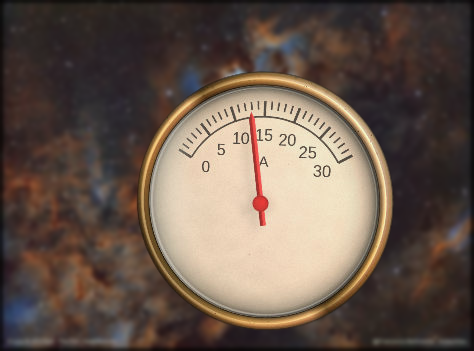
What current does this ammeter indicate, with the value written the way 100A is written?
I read 13A
